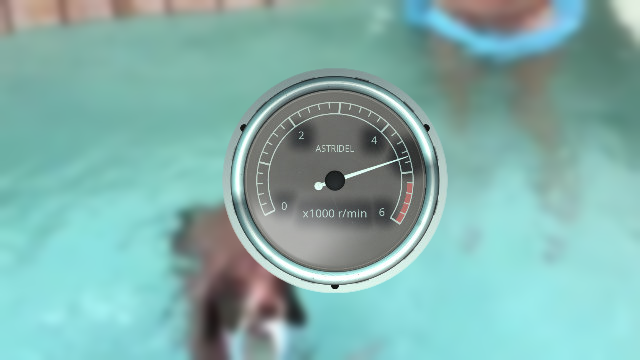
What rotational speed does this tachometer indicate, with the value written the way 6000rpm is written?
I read 4700rpm
